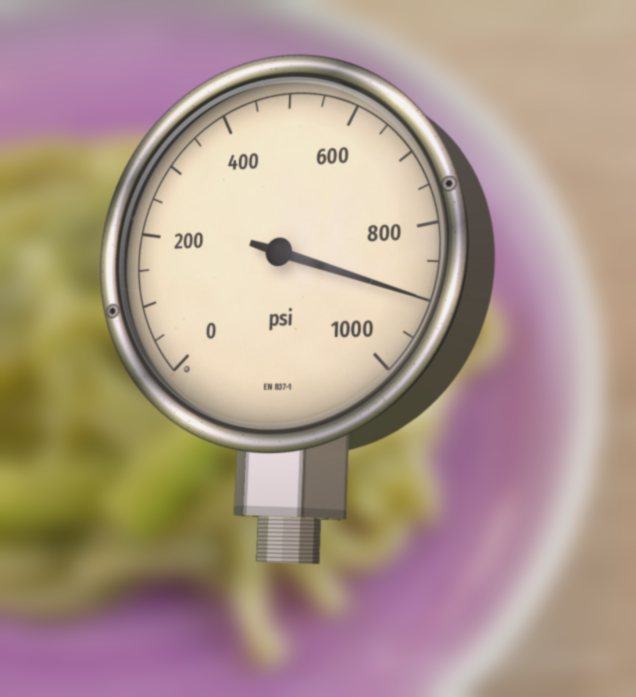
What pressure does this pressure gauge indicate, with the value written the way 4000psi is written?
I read 900psi
